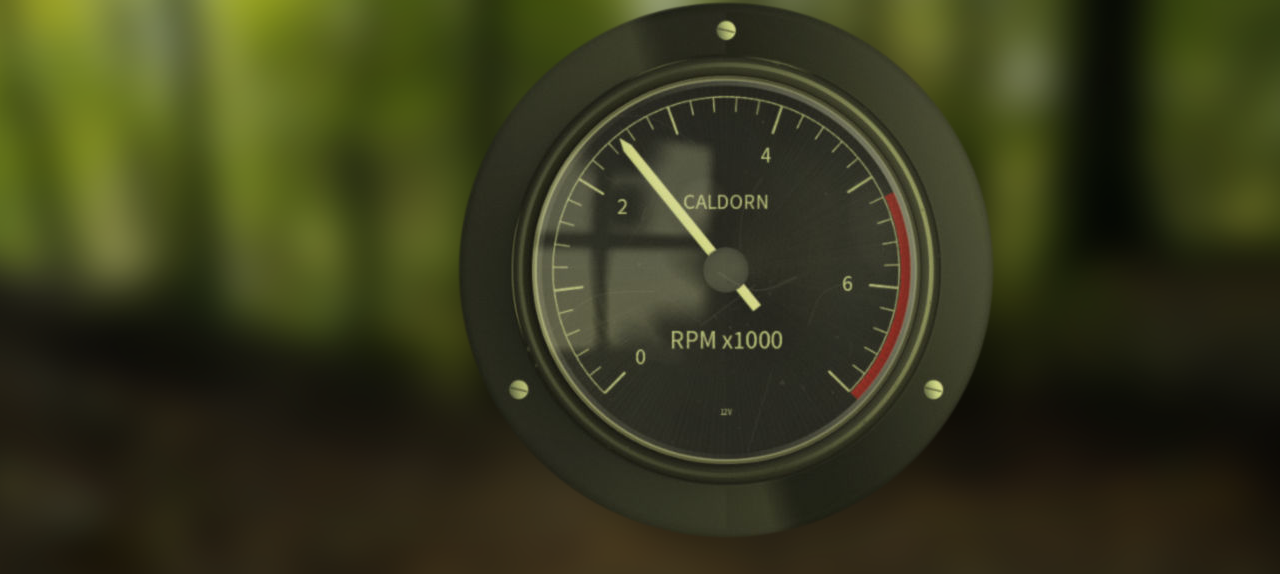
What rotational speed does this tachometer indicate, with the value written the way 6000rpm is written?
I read 2500rpm
